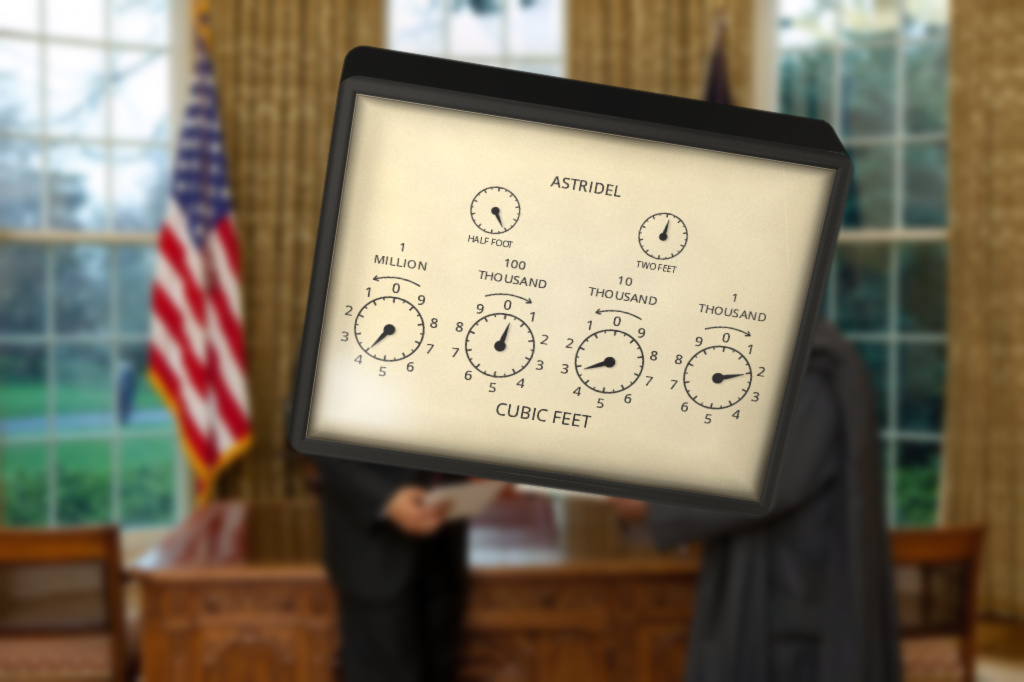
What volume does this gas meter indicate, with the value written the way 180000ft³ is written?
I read 403200ft³
